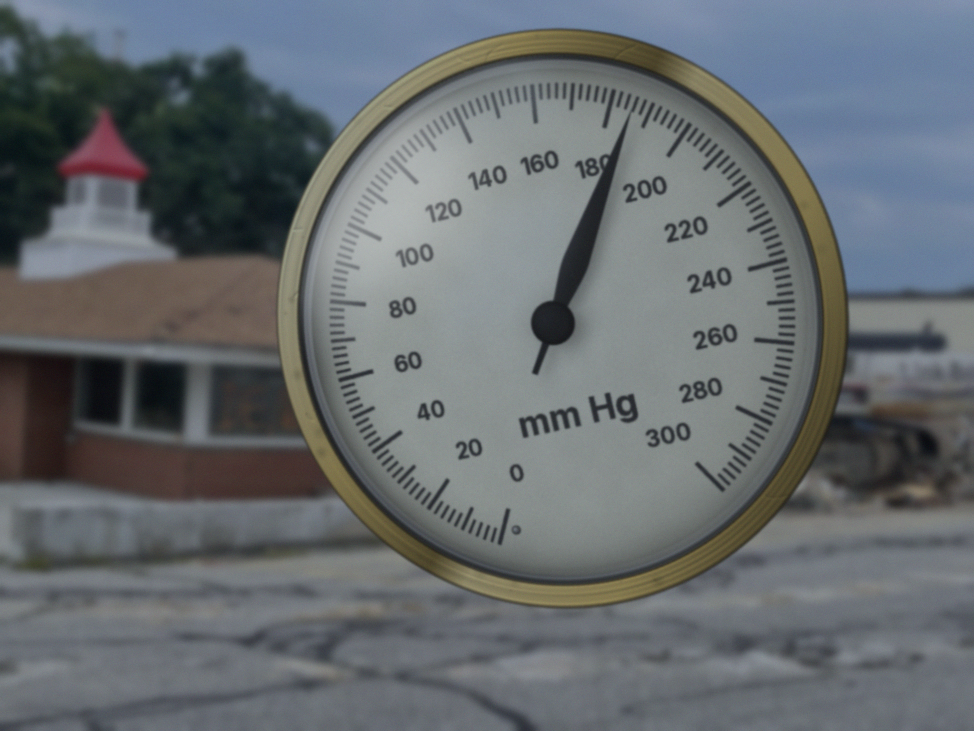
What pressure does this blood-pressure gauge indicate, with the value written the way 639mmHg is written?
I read 186mmHg
